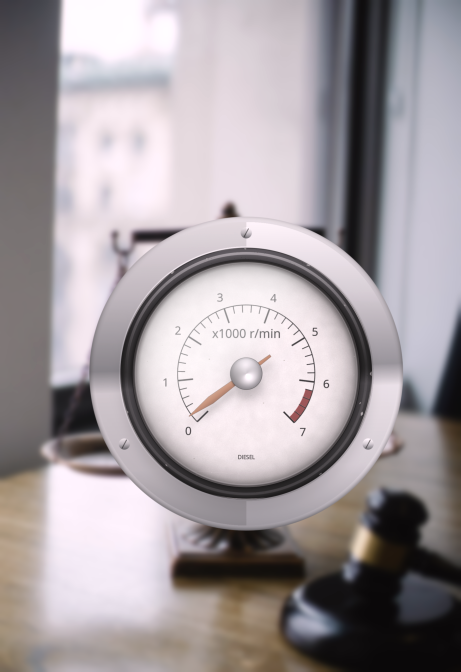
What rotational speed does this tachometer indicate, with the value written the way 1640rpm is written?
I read 200rpm
